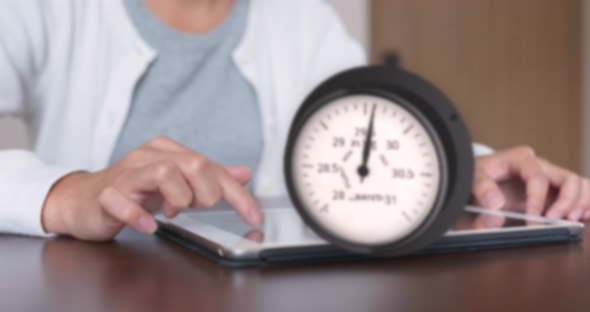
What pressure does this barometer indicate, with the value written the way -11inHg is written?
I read 29.6inHg
